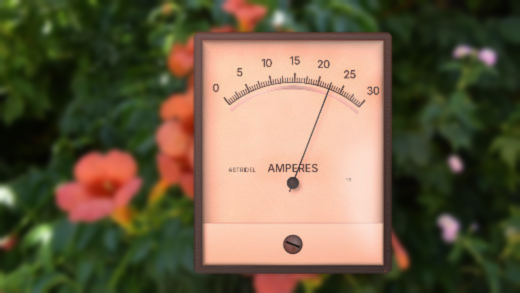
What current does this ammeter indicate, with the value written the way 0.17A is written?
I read 22.5A
